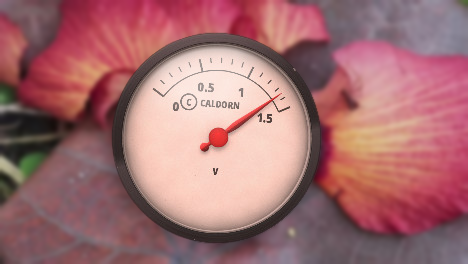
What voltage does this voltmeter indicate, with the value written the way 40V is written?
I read 1.35V
